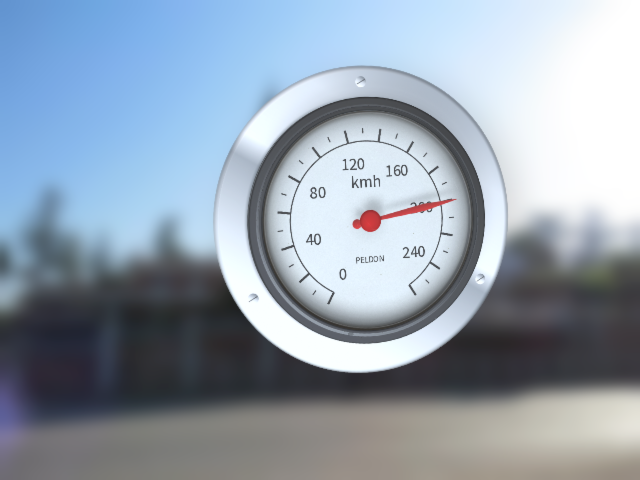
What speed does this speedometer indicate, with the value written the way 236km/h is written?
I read 200km/h
